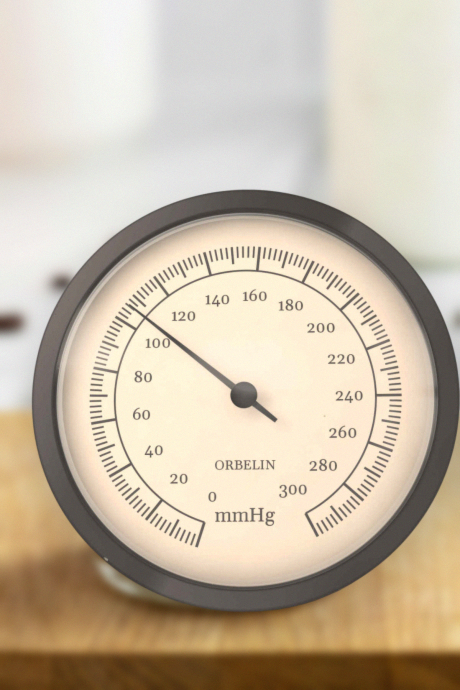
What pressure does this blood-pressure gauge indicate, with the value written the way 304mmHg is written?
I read 106mmHg
